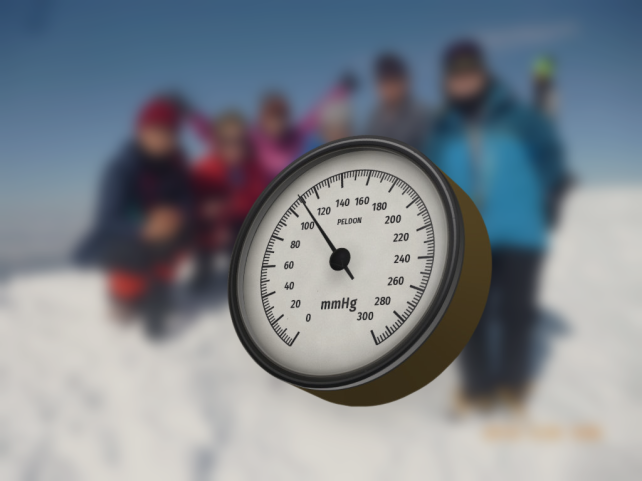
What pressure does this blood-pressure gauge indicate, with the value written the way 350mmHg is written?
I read 110mmHg
